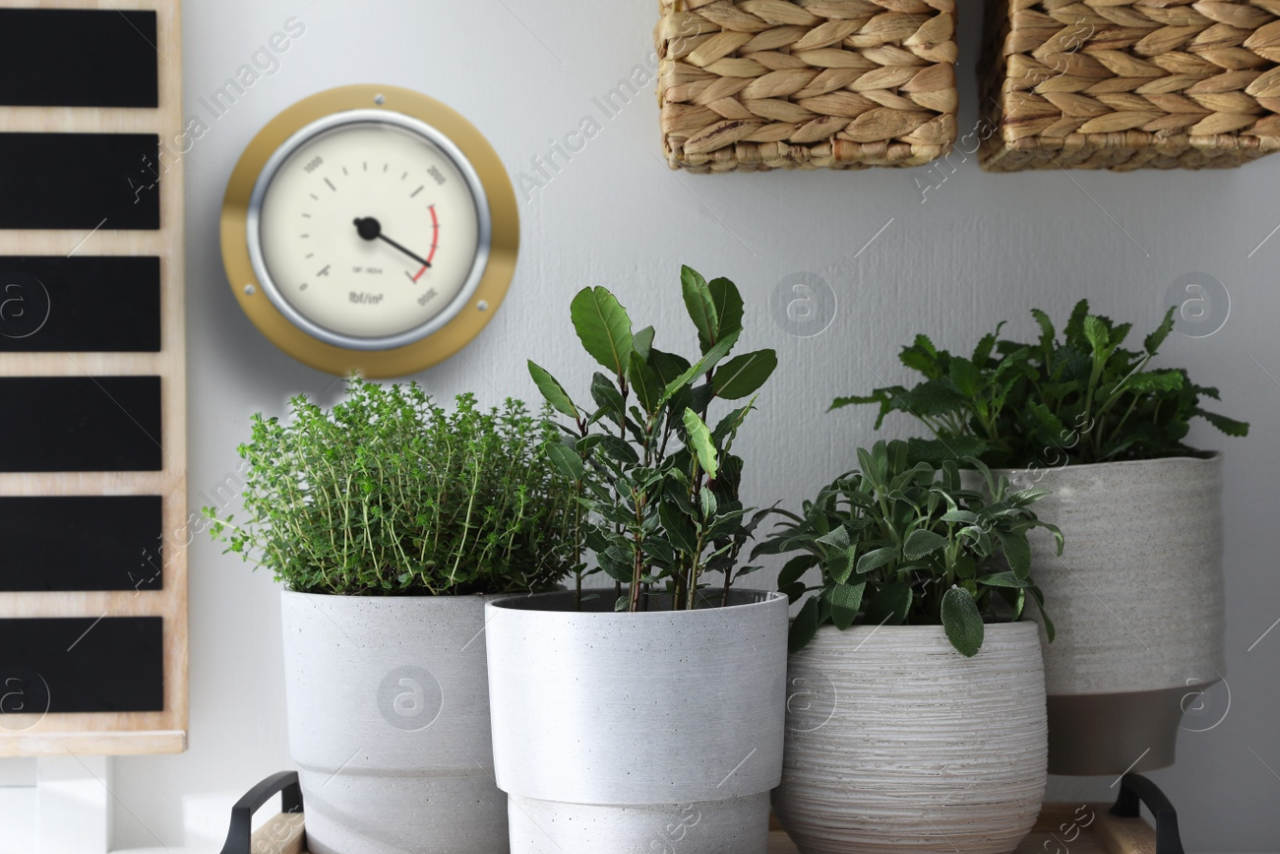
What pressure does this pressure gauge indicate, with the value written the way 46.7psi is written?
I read 2800psi
